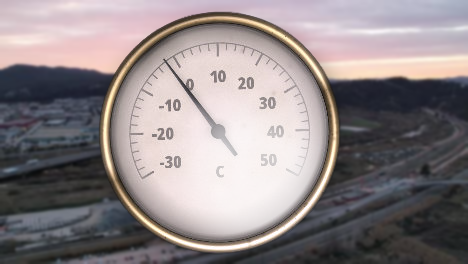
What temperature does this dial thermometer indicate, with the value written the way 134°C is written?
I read -2°C
